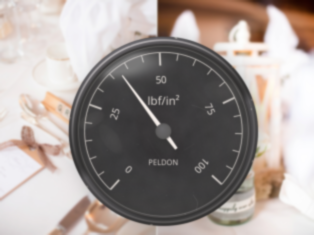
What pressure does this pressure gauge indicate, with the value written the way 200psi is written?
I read 37.5psi
